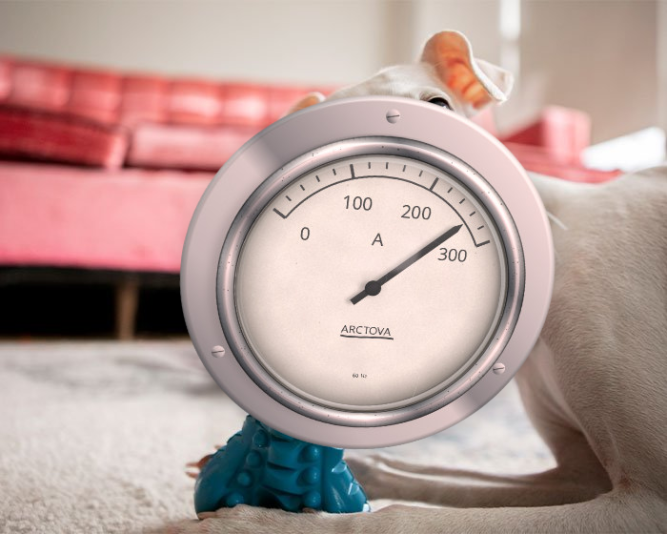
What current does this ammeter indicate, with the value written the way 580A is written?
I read 260A
